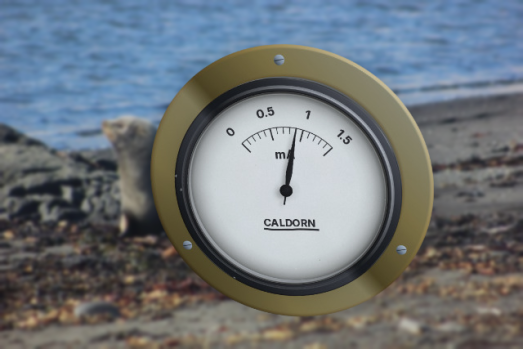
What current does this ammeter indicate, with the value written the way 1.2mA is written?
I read 0.9mA
